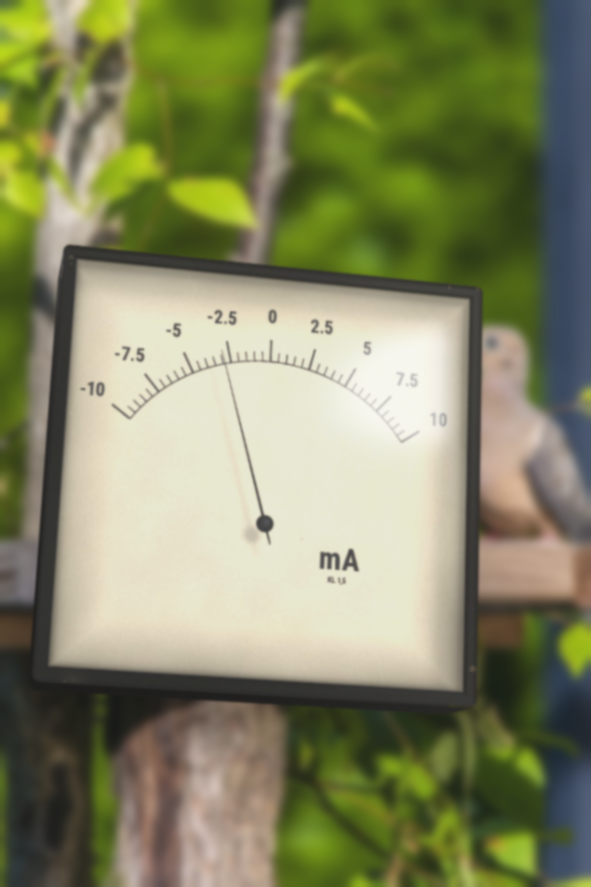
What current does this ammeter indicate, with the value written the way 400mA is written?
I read -3mA
